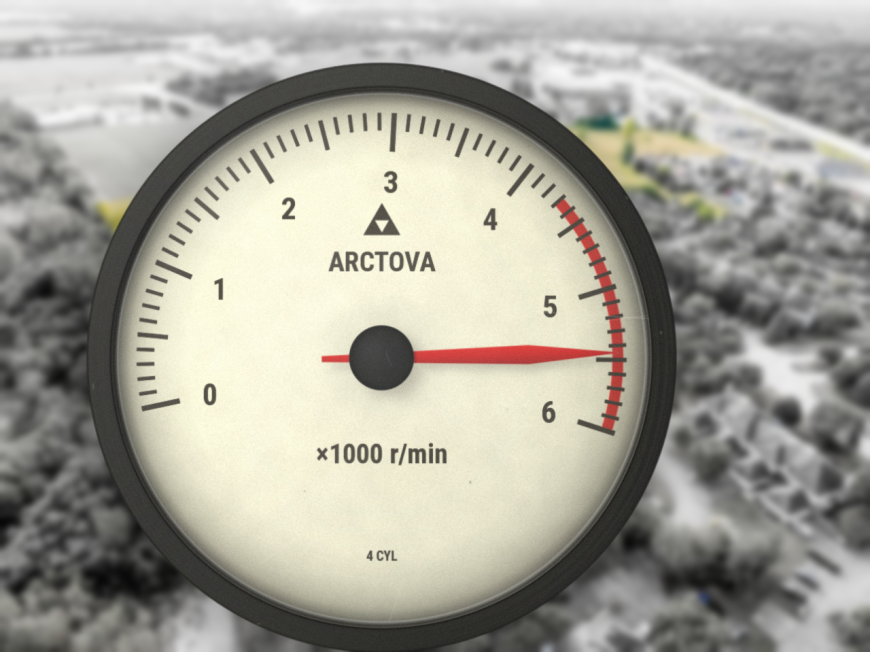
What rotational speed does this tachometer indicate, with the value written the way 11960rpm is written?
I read 5450rpm
